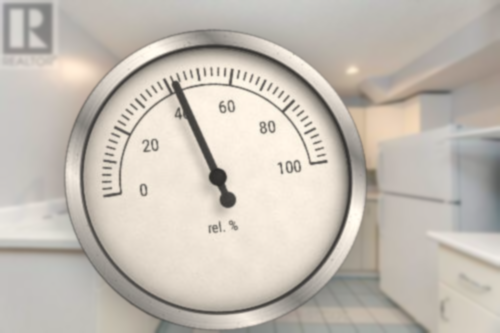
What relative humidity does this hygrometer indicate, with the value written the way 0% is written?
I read 42%
